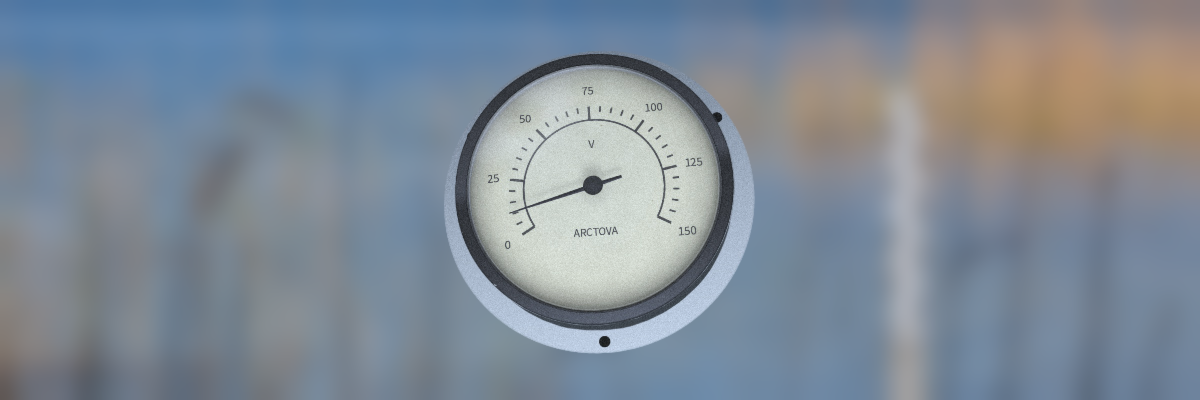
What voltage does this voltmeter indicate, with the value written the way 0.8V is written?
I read 10V
